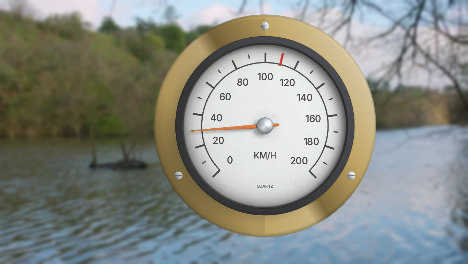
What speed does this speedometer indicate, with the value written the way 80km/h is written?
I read 30km/h
